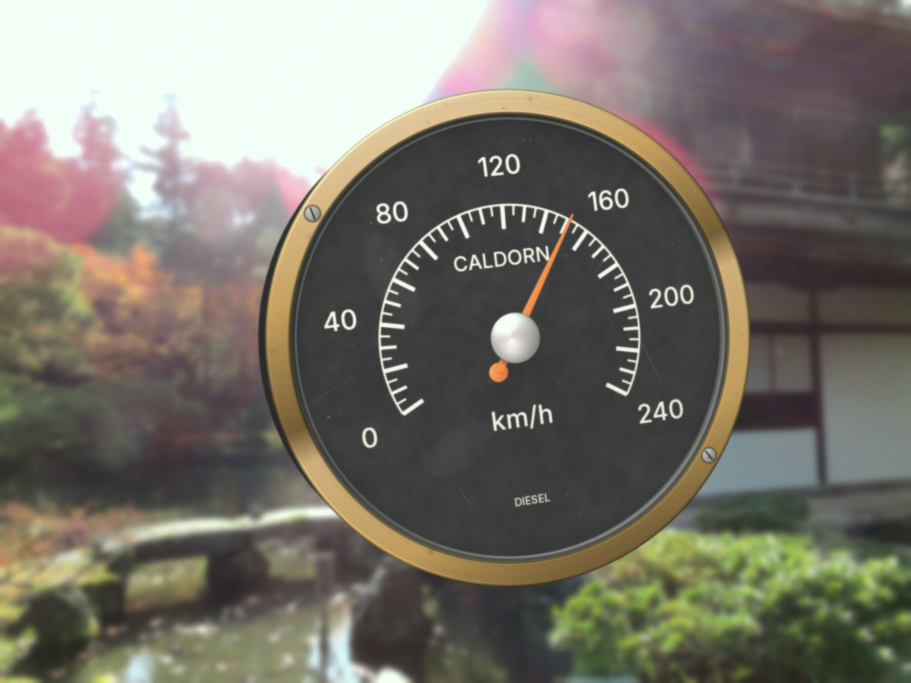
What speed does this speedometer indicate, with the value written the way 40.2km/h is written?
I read 150km/h
